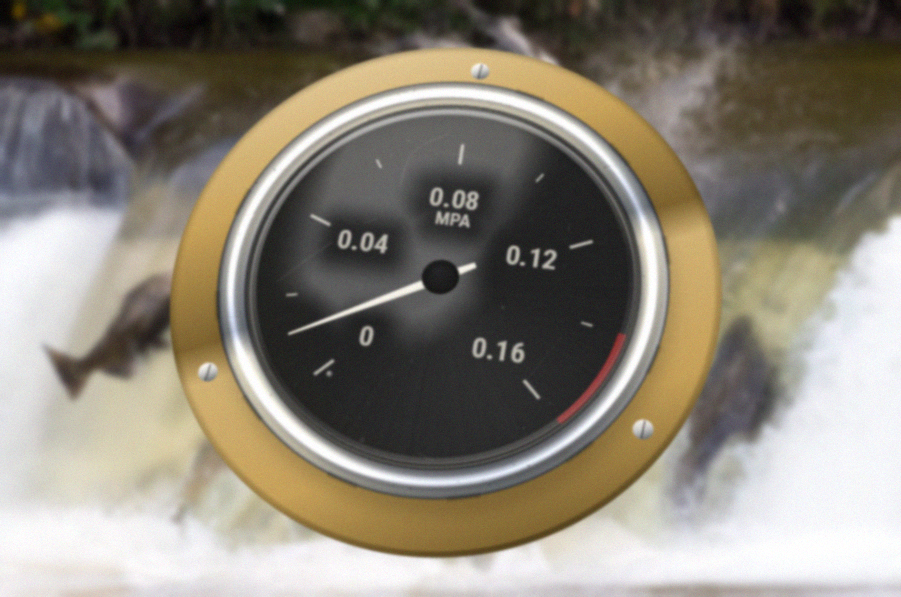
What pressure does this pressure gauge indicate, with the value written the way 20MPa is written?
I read 0.01MPa
